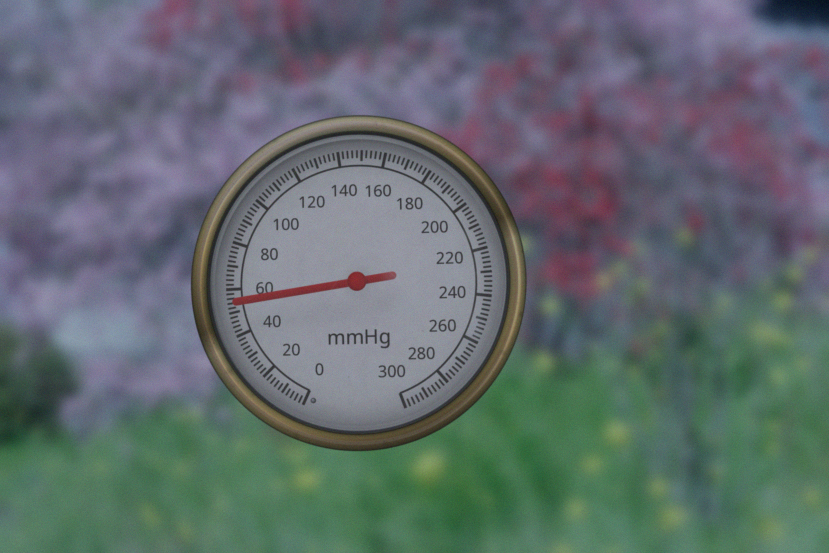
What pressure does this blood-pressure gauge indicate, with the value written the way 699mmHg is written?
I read 54mmHg
